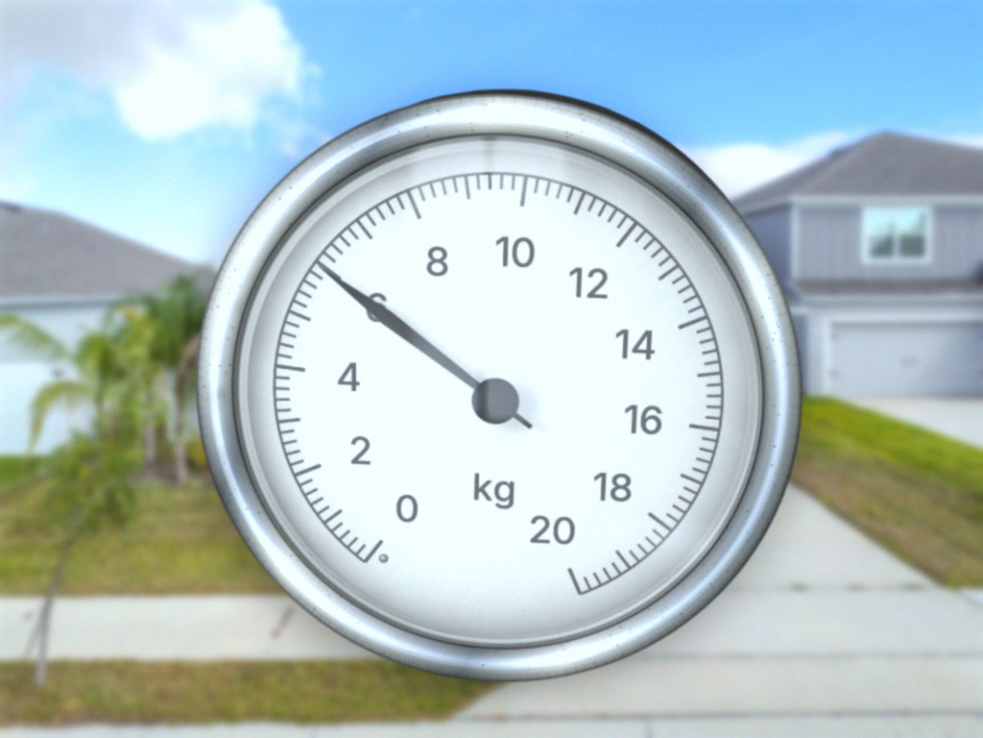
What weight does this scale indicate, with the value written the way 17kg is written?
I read 6kg
